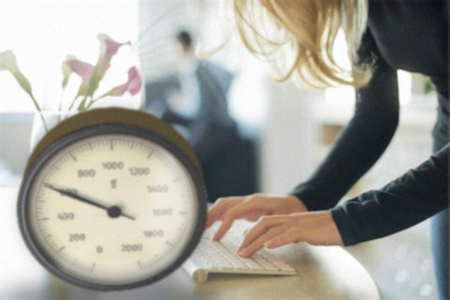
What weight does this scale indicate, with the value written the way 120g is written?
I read 600g
